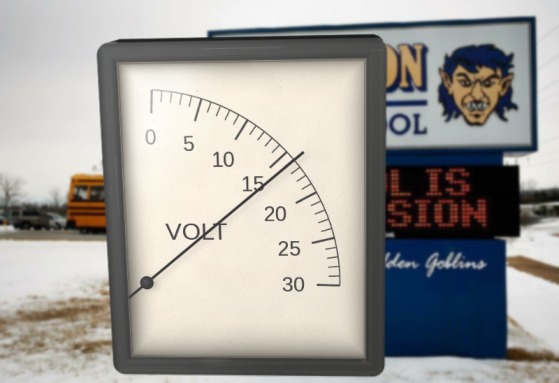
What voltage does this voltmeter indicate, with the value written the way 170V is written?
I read 16V
